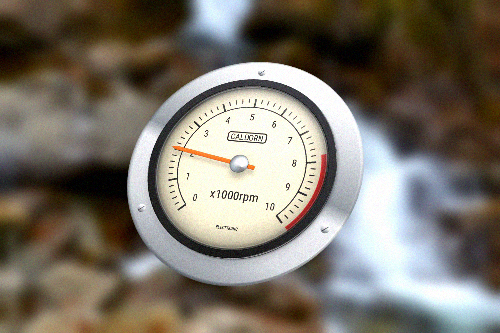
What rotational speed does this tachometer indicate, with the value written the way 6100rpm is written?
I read 2000rpm
